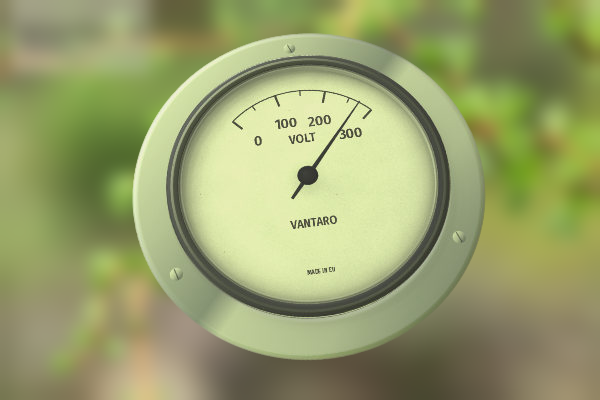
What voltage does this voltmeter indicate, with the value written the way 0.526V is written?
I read 275V
